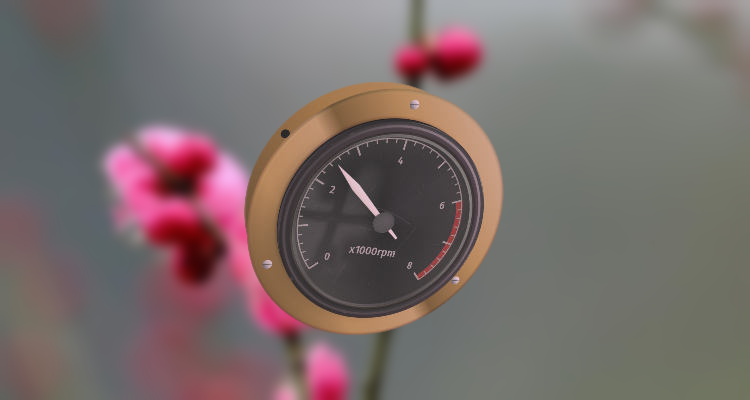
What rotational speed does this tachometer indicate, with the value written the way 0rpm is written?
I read 2500rpm
